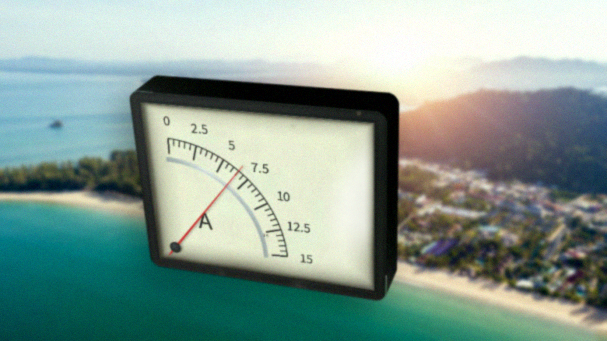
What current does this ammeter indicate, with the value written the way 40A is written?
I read 6.5A
